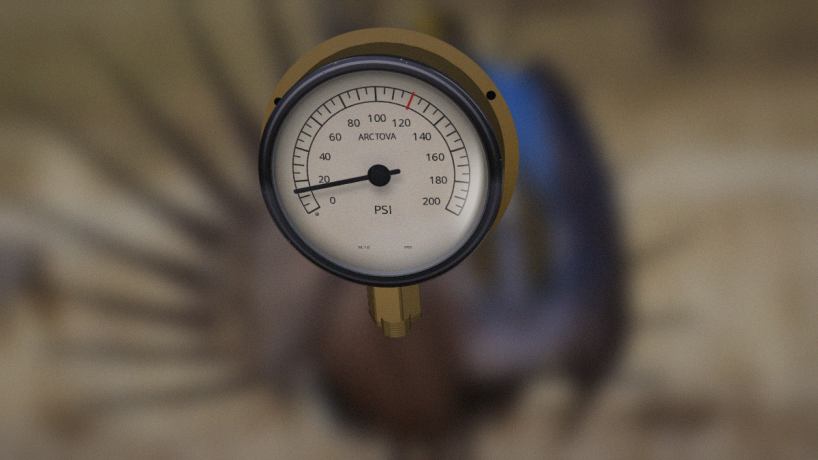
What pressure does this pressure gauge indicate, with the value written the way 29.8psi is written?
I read 15psi
